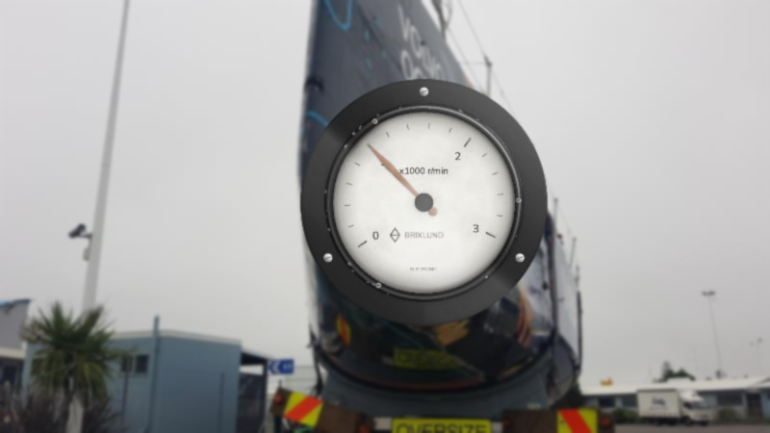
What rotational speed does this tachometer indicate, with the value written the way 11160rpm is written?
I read 1000rpm
